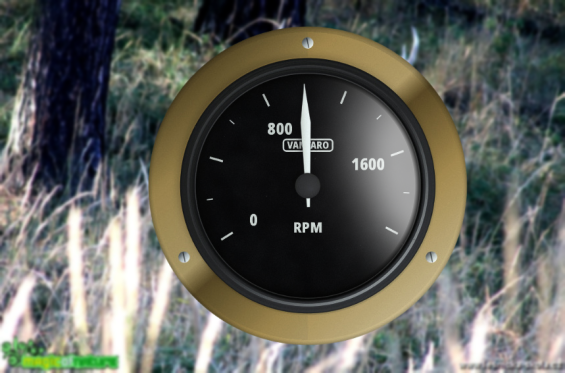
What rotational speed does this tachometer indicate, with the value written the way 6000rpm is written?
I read 1000rpm
